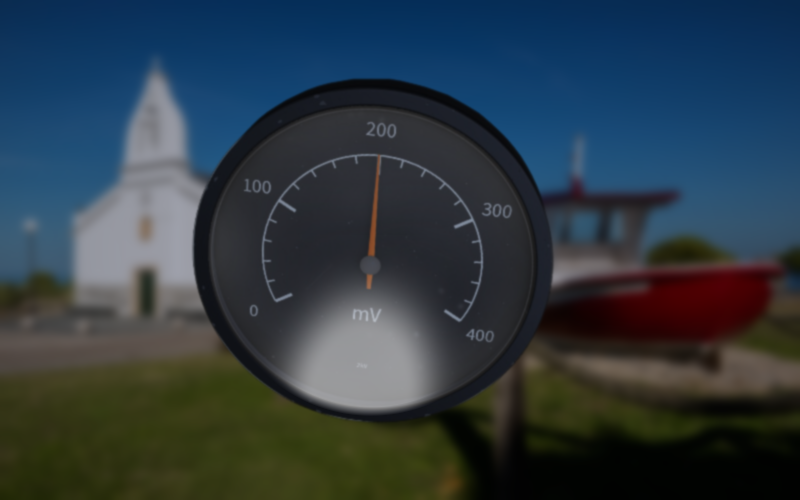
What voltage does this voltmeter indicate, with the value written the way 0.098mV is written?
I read 200mV
